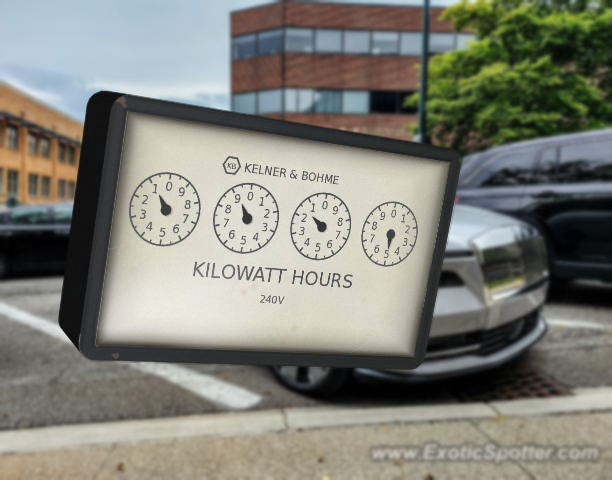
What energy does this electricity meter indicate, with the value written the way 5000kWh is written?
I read 915kWh
